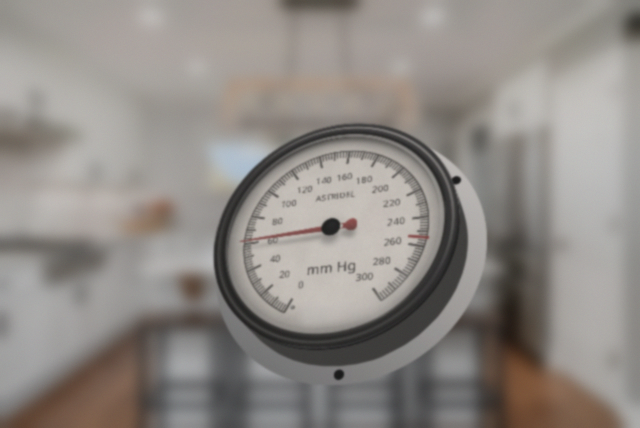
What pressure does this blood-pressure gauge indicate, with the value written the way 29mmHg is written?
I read 60mmHg
